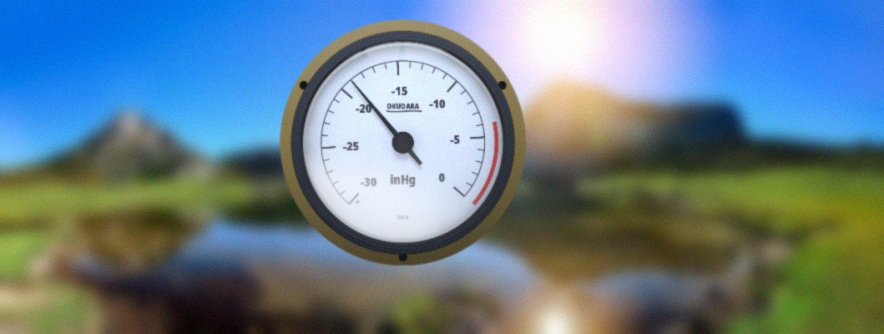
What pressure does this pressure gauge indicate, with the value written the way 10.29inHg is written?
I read -19inHg
